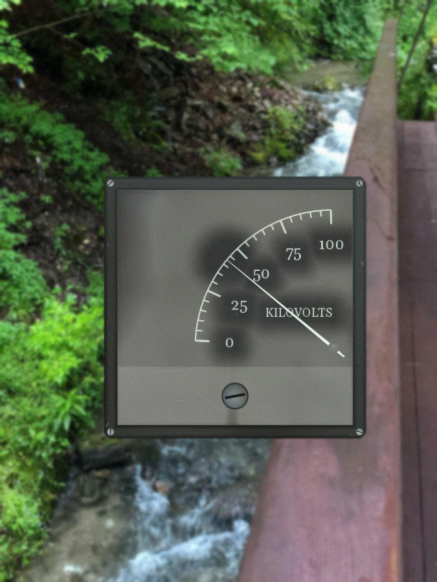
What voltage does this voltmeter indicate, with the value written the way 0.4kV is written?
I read 42.5kV
